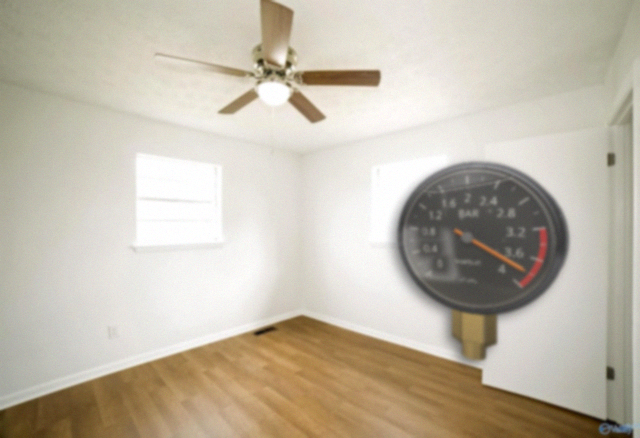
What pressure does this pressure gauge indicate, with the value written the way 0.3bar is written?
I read 3.8bar
